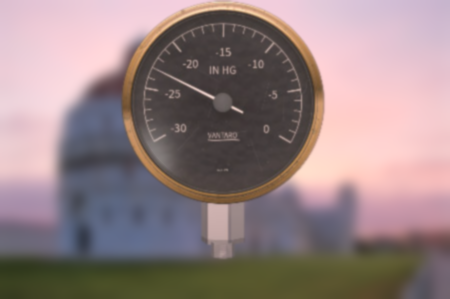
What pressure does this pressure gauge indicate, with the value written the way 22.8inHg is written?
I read -23inHg
